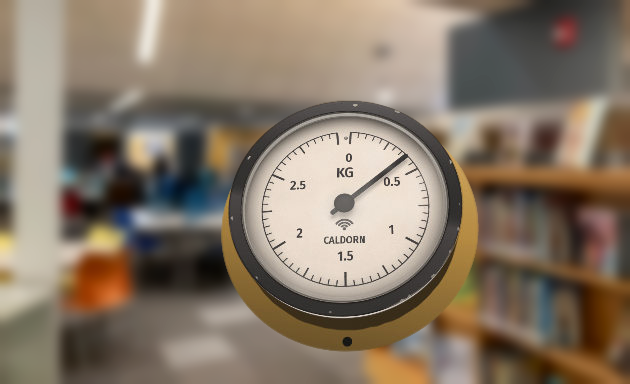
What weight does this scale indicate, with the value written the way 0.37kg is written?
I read 0.4kg
